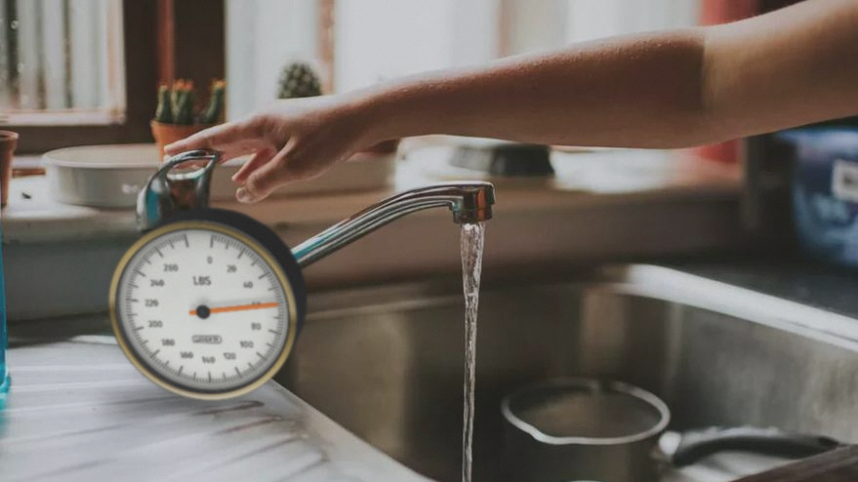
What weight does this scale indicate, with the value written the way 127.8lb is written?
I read 60lb
